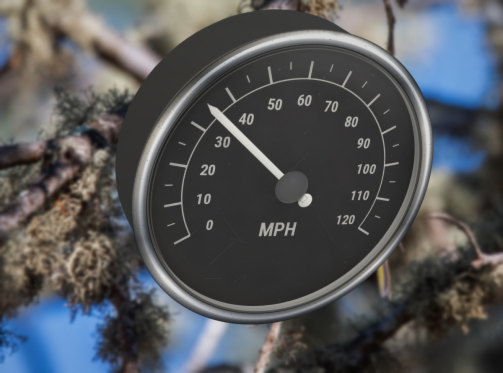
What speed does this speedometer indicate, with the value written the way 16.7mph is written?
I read 35mph
